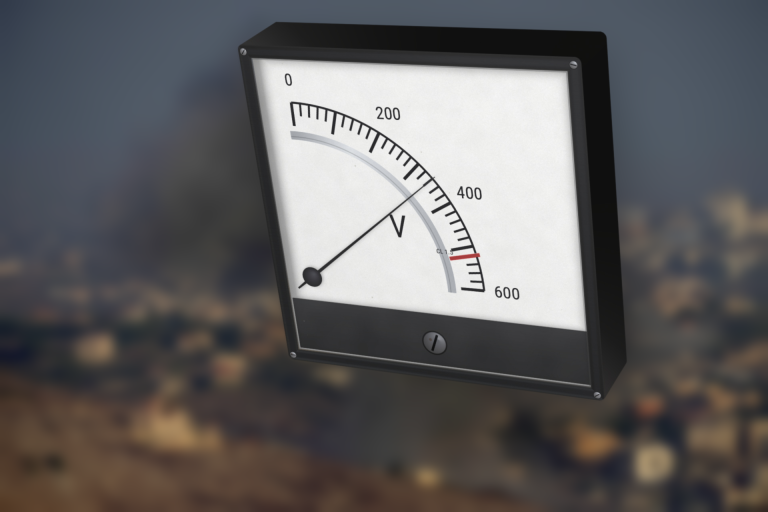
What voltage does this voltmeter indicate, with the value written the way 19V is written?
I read 340V
